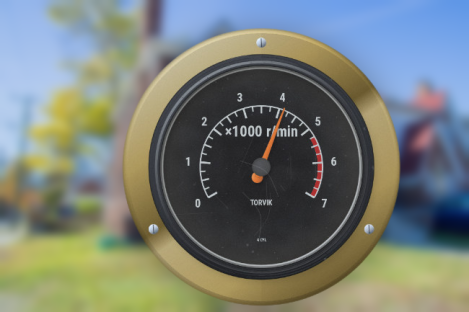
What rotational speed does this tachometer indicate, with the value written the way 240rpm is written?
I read 4125rpm
